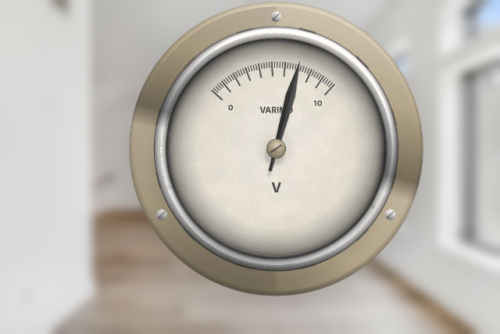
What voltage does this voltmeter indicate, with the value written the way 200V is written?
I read 7V
